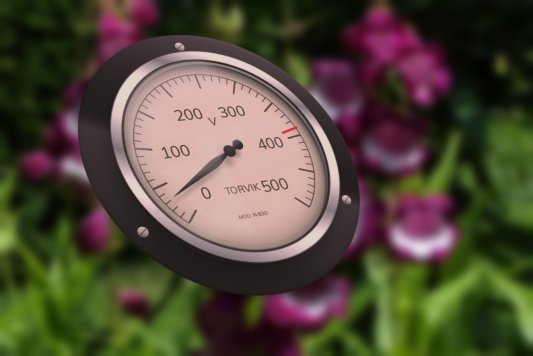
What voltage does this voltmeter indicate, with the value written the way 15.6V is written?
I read 30V
